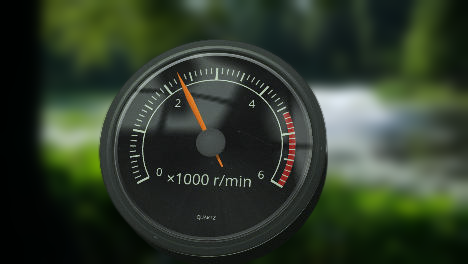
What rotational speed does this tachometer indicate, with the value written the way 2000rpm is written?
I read 2300rpm
